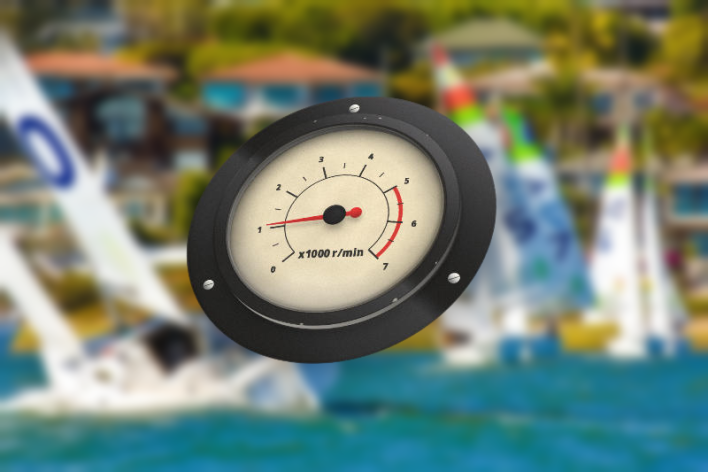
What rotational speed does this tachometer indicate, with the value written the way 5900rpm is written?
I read 1000rpm
